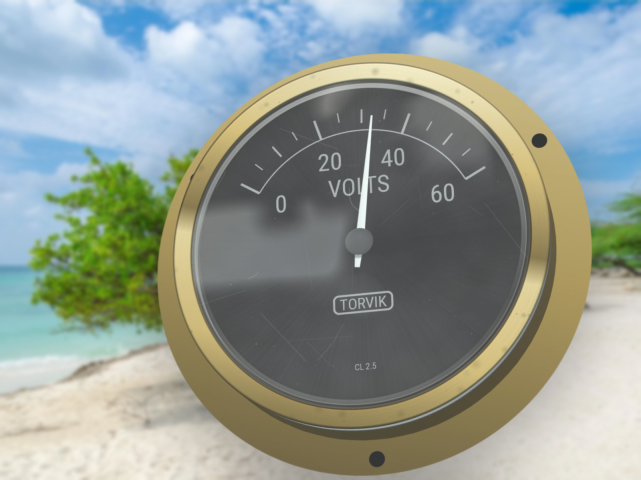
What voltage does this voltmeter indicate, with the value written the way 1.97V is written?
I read 32.5V
